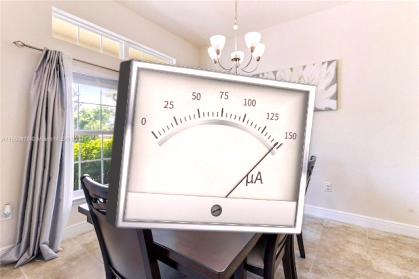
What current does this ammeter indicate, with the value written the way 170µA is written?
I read 145µA
